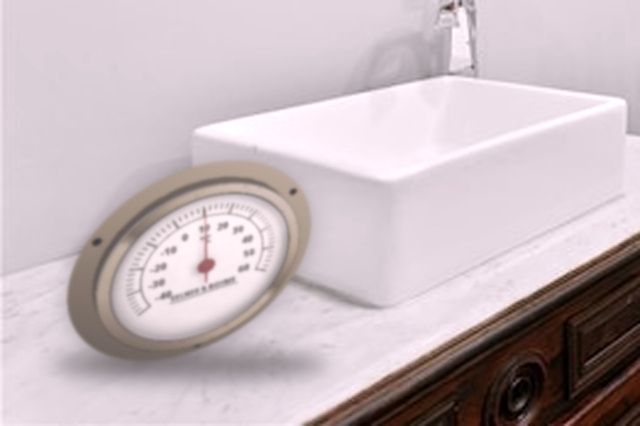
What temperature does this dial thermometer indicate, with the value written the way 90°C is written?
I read 10°C
